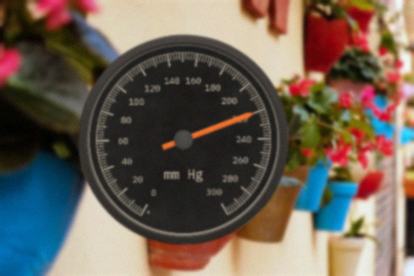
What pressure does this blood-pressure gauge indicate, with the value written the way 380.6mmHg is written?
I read 220mmHg
